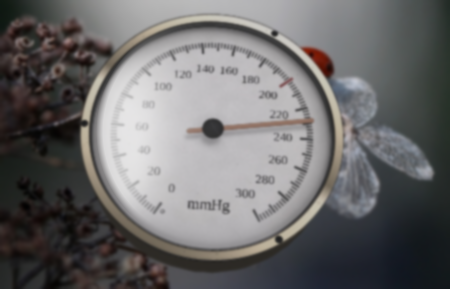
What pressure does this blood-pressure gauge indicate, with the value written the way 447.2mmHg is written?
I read 230mmHg
